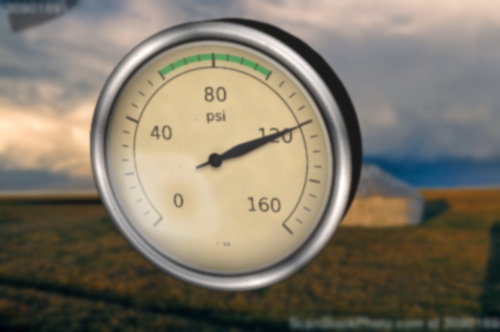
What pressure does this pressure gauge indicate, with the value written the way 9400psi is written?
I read 120psi
